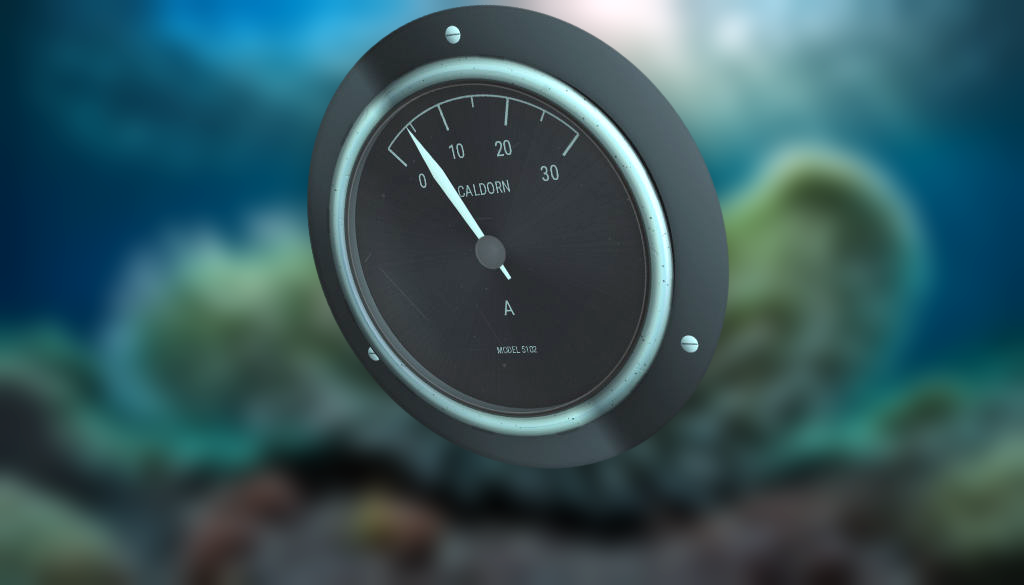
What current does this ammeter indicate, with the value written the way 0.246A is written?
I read 5A
